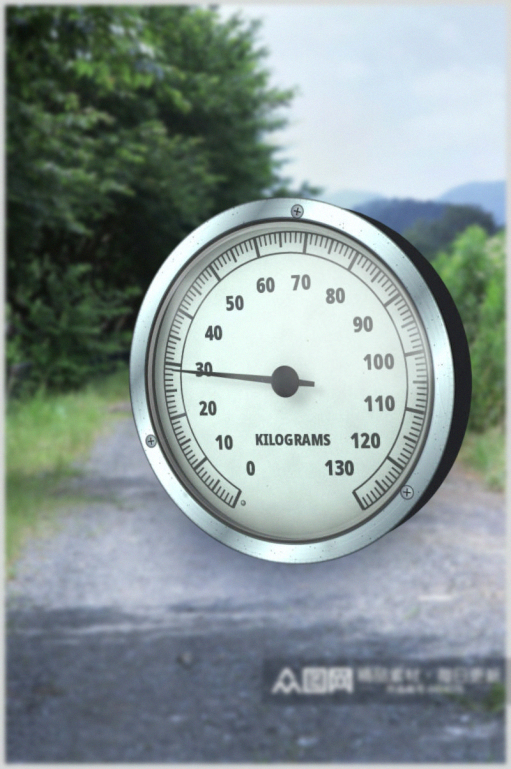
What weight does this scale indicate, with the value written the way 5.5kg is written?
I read 29kg
